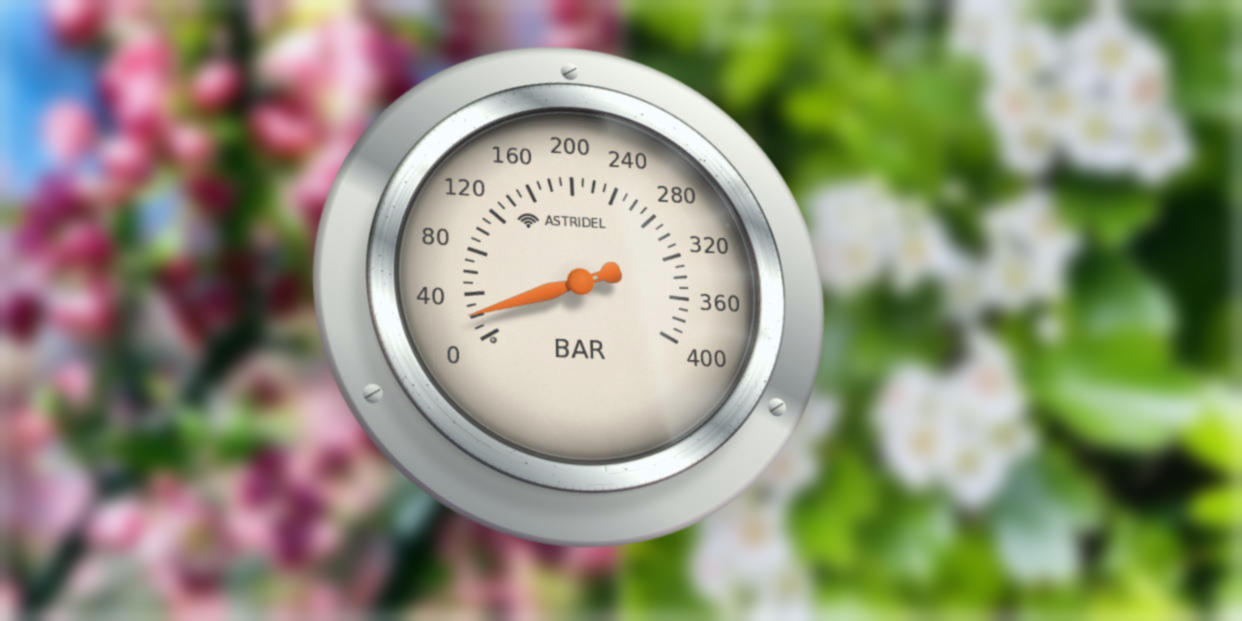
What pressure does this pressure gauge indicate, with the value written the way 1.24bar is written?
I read 20bar
